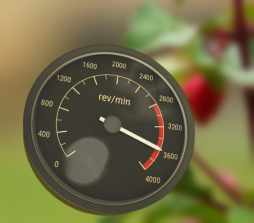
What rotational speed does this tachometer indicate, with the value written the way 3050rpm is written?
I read 3600rpm
